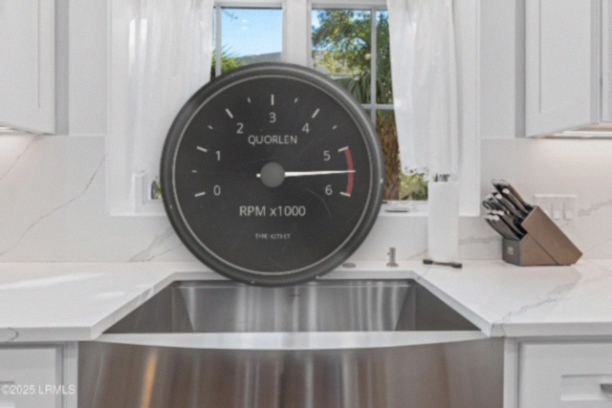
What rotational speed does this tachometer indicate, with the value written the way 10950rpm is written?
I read 5500rpm
